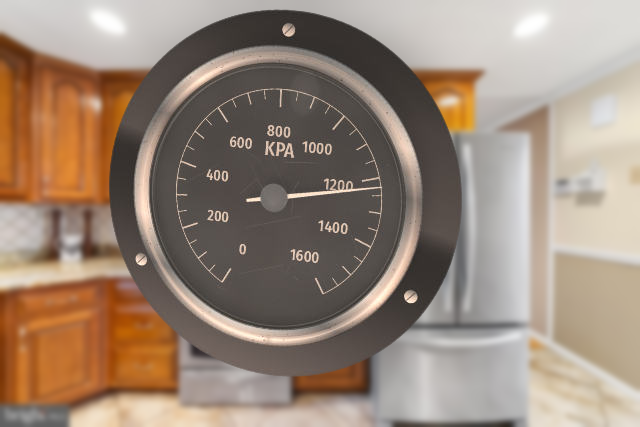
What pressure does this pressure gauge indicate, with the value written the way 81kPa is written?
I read 1225kPa
